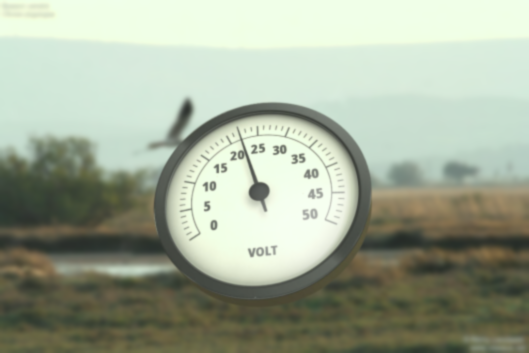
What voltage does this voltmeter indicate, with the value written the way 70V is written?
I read 22V
